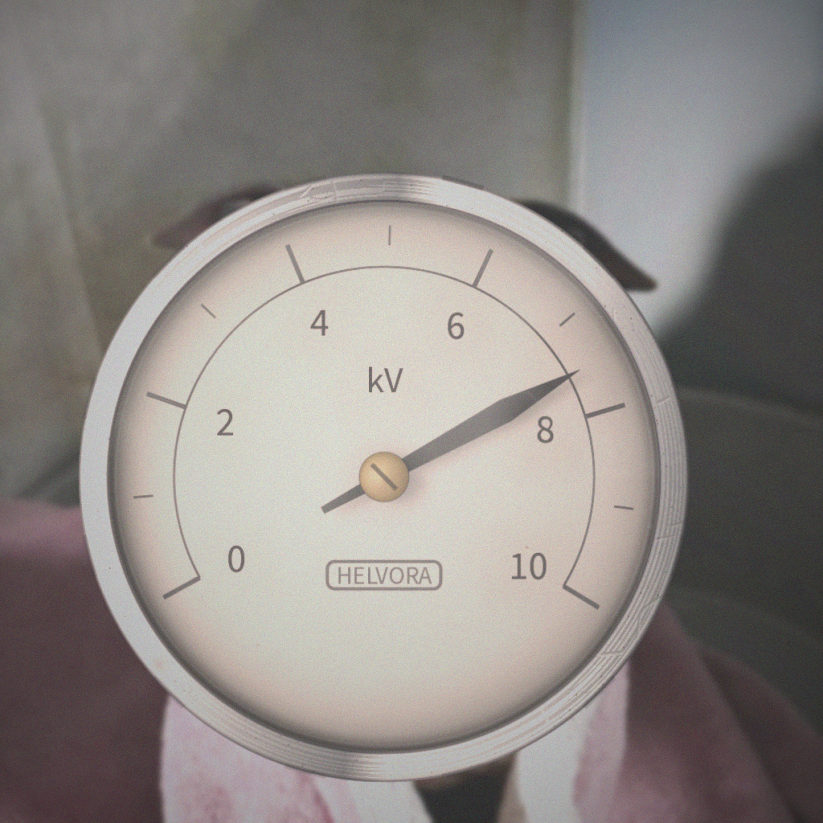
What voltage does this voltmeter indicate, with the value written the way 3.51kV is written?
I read 7.5kV
